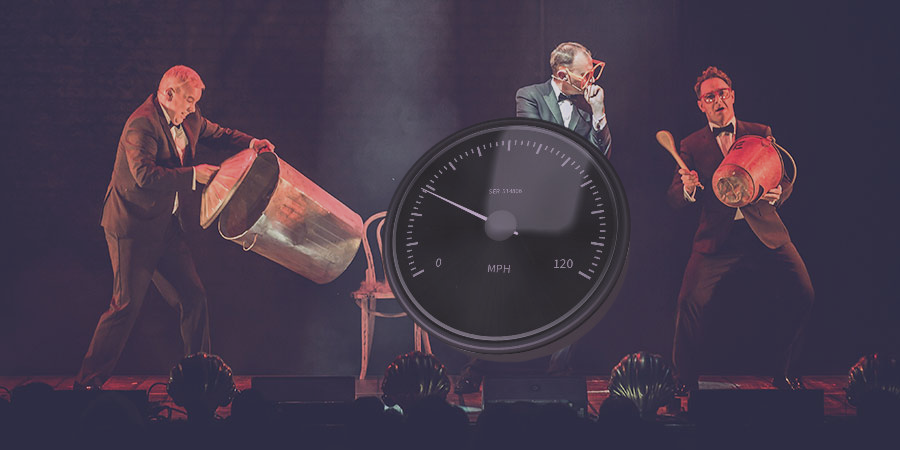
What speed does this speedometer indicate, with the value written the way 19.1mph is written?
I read 28mph
